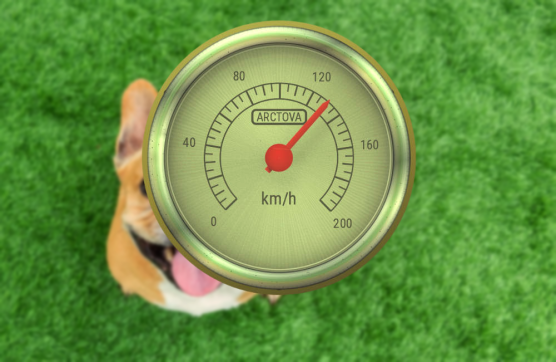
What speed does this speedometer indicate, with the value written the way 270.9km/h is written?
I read 130km/h
